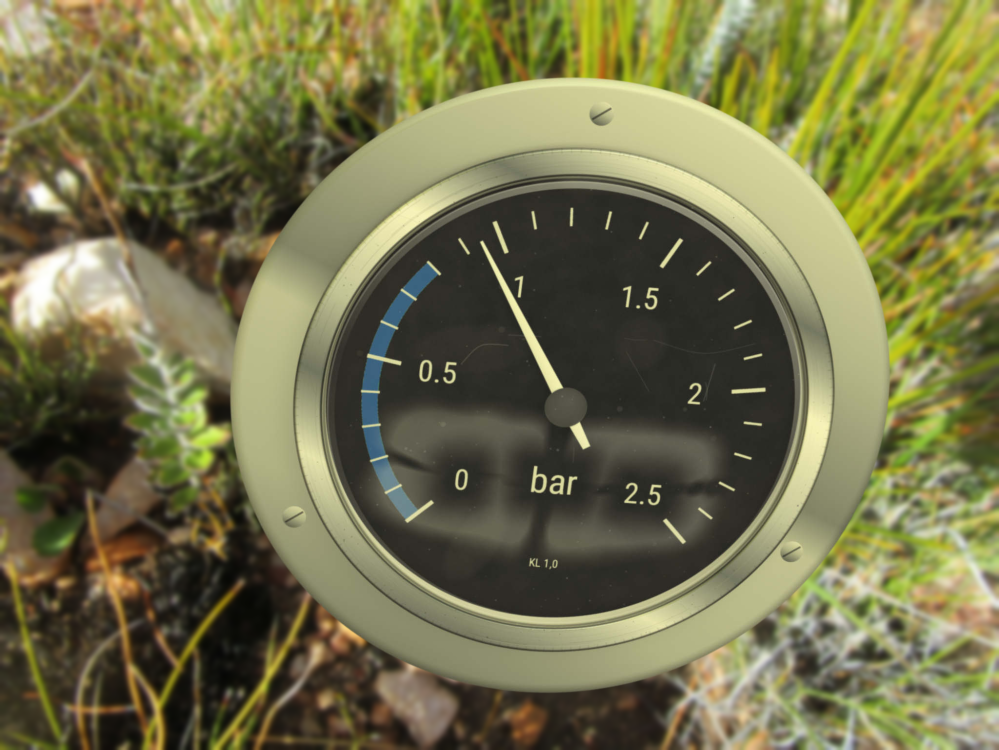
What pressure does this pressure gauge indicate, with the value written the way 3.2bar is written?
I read 0.95bar
